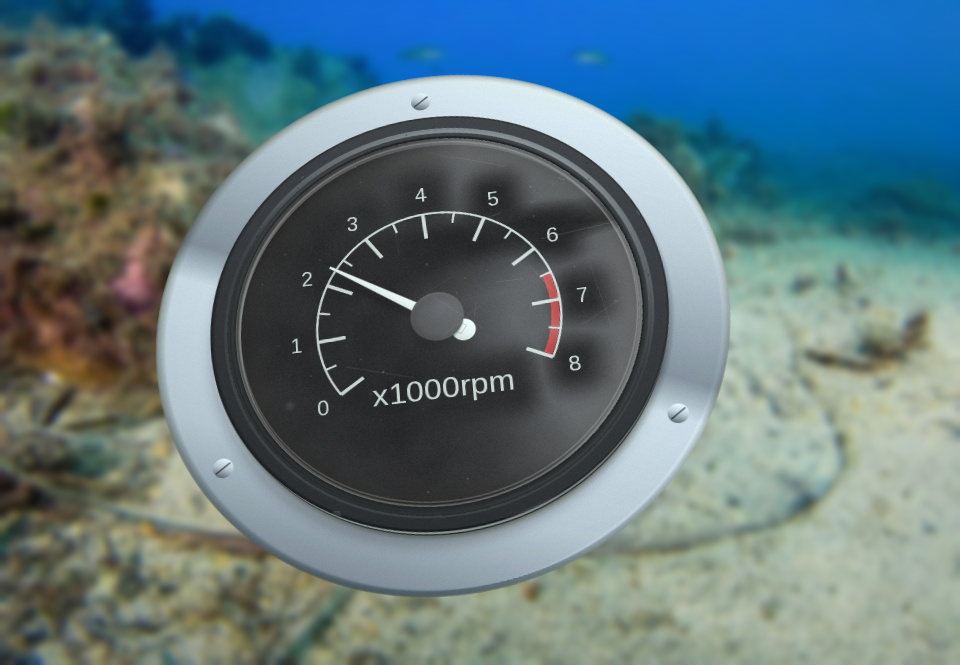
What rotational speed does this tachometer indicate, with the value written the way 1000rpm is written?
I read 2250rpm
